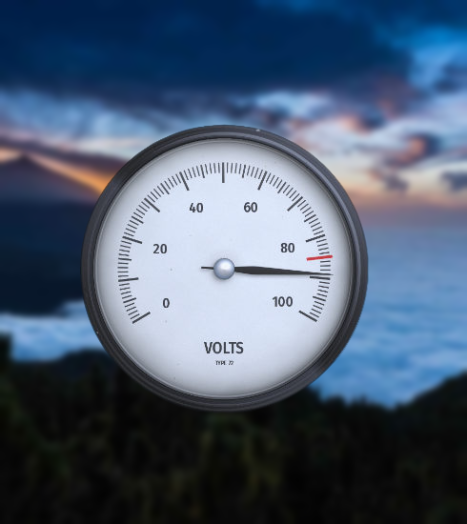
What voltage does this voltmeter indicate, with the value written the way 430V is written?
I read 89V
